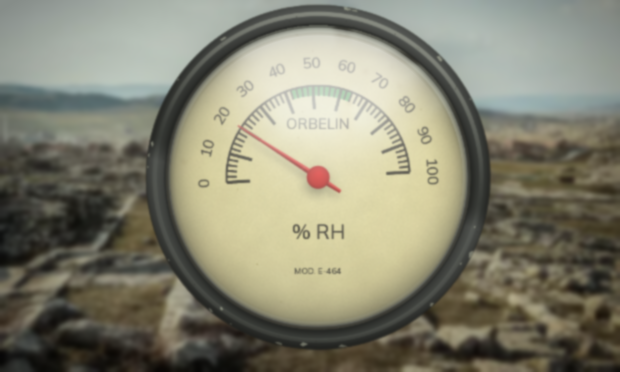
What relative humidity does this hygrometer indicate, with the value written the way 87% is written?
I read 20%
